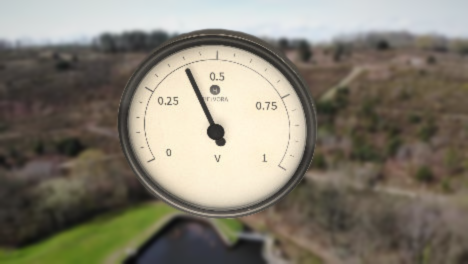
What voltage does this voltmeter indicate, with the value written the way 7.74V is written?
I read 0.4V
